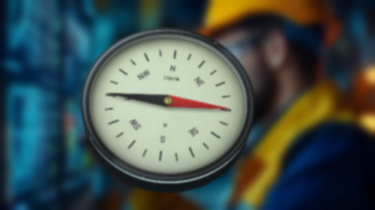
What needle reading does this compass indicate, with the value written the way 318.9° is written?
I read 90°
